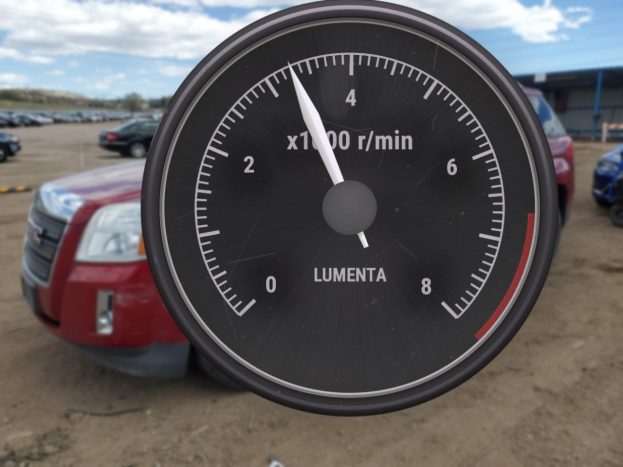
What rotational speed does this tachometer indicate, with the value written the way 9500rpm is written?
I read 3300rpm
